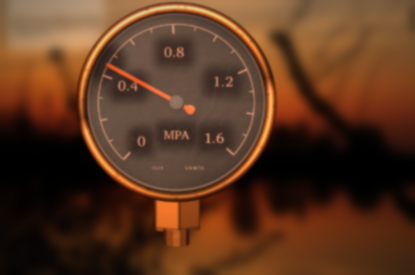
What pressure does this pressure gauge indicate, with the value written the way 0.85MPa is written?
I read 0.45MPa
